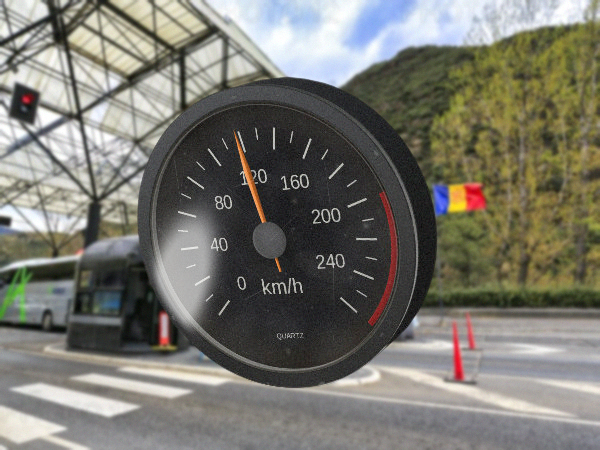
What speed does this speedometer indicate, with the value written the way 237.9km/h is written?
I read 120km/h
